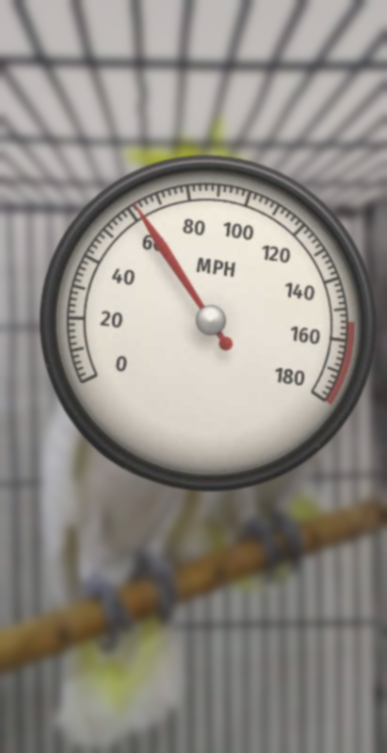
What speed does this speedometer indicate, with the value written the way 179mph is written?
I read 62mph
